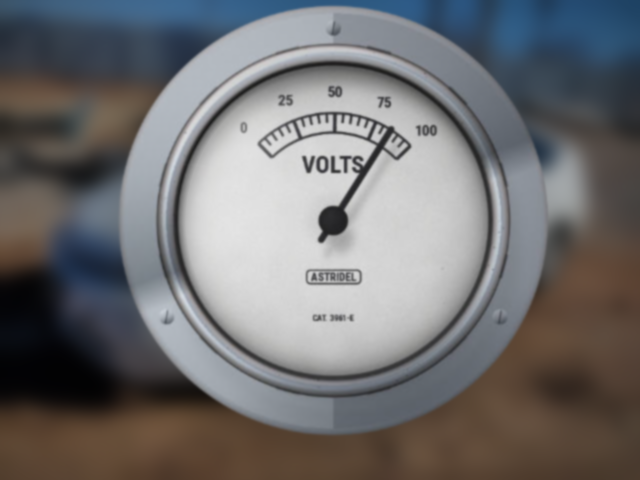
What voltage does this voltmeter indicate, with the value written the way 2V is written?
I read 85V
